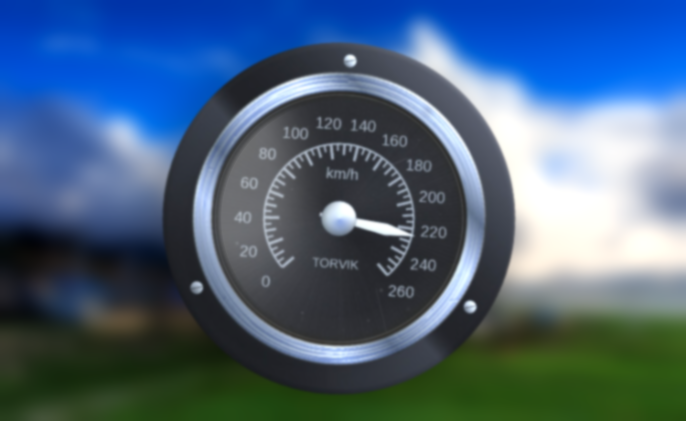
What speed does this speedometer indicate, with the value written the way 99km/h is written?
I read 225km/h
